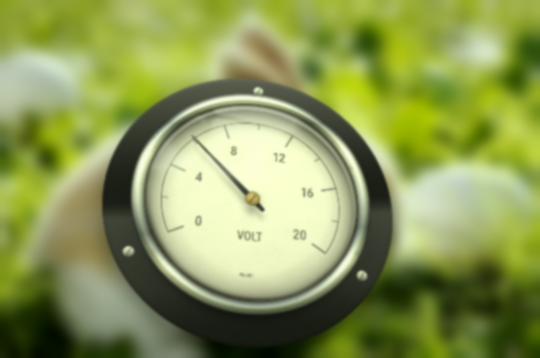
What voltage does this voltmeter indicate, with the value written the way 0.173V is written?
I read 6V
